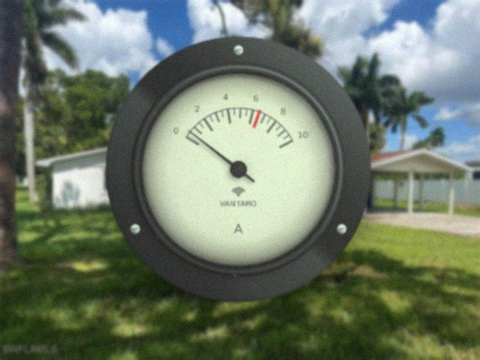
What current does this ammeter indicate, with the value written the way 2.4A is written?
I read 0.5A
